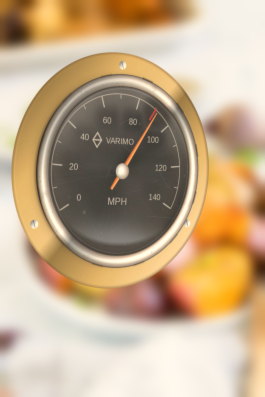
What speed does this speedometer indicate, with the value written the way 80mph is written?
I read 90mph
